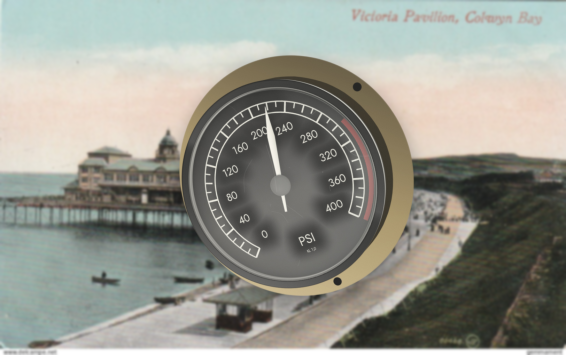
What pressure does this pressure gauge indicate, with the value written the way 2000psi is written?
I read 220psi
